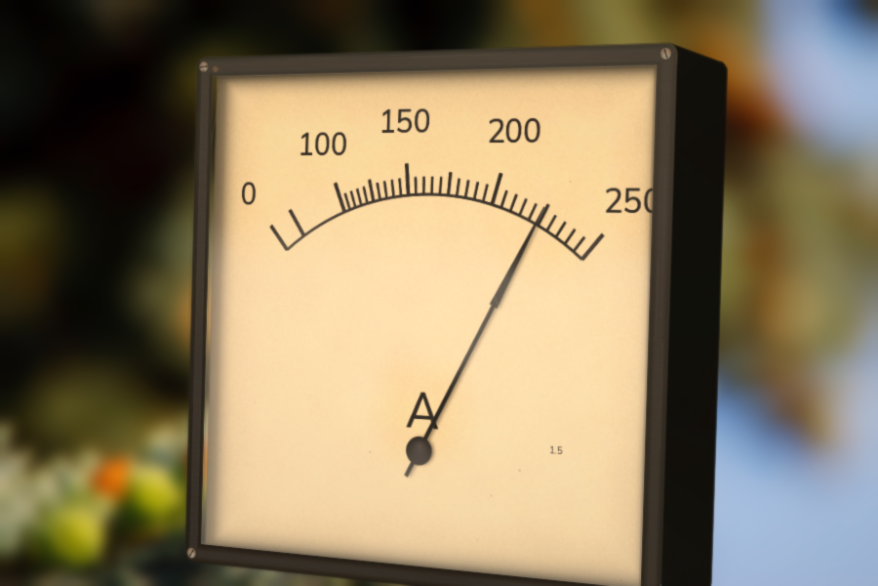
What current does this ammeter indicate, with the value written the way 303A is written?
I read 225A
